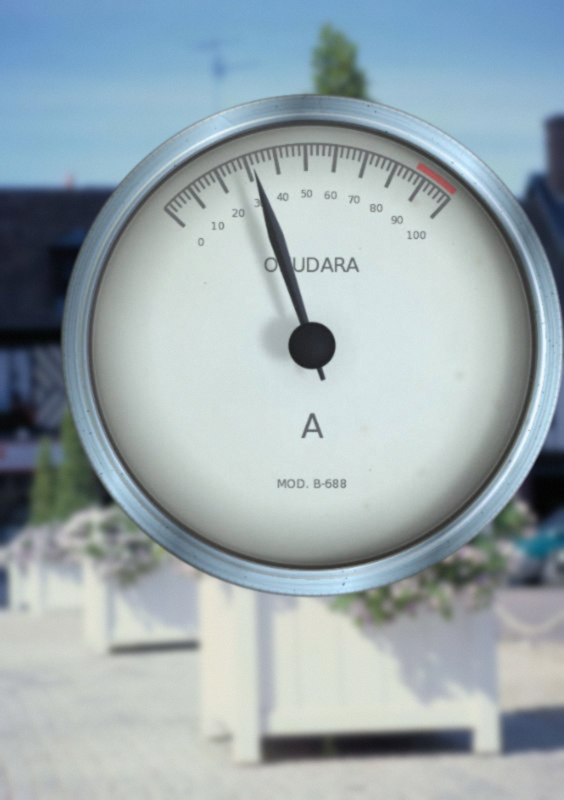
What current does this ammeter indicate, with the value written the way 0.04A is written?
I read 32A
